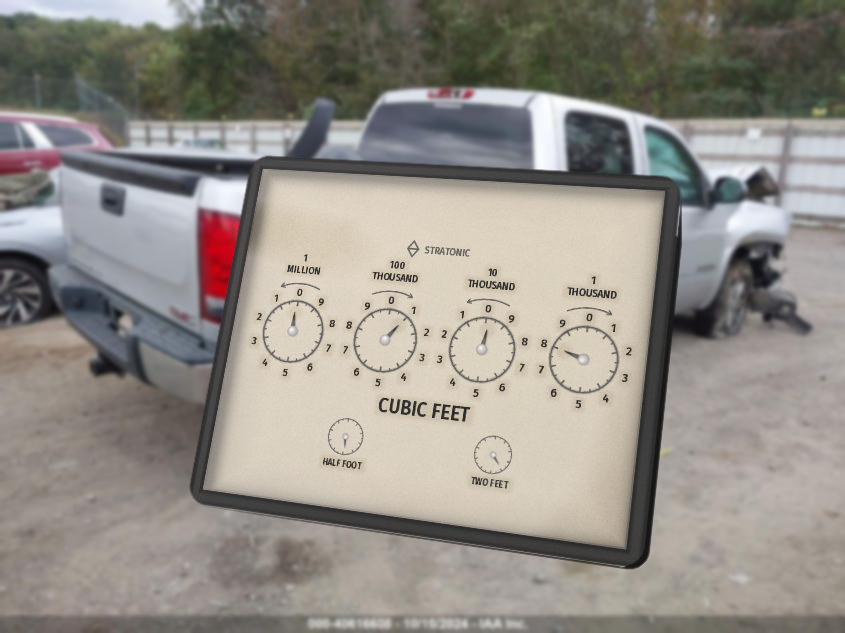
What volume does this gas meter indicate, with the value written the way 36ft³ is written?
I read 9800ft³
